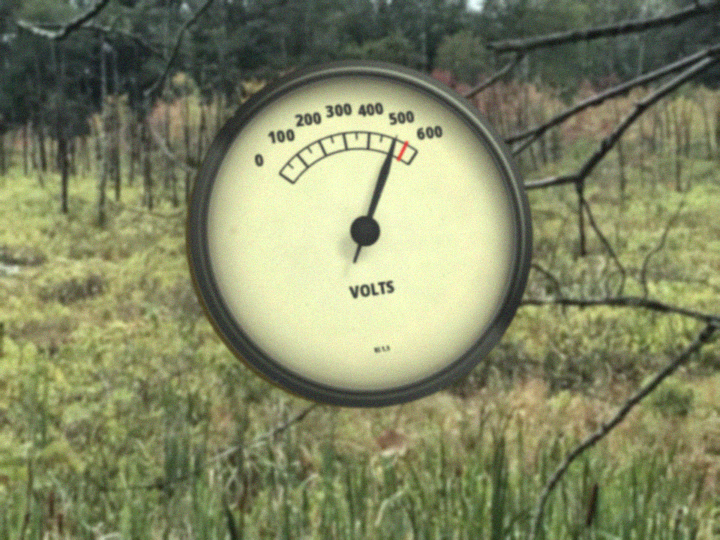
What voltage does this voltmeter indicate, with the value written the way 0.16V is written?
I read 500V
